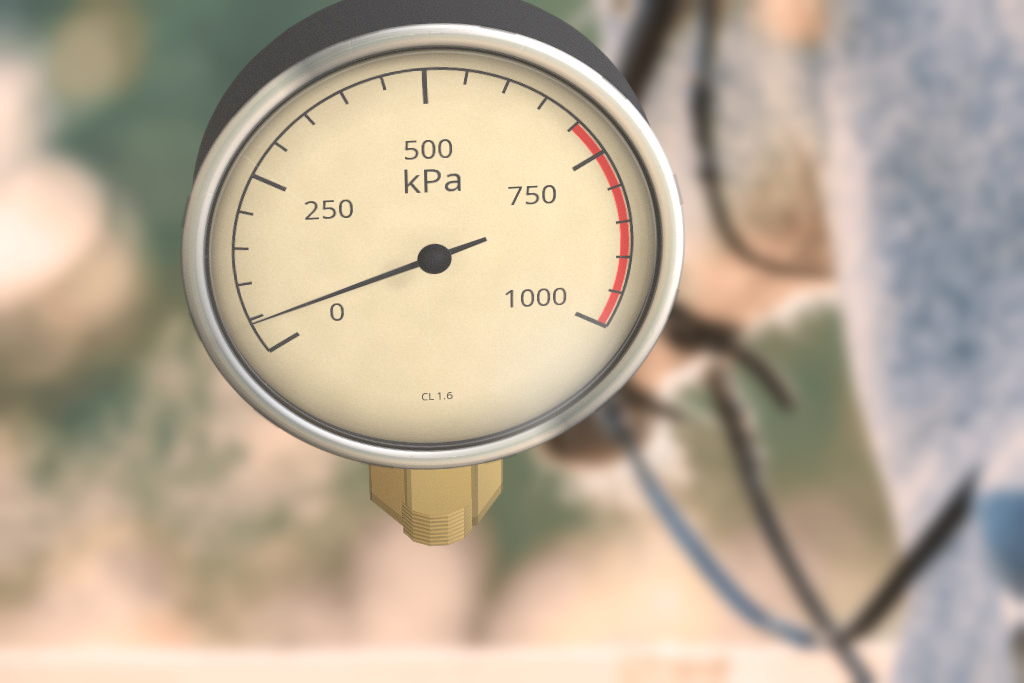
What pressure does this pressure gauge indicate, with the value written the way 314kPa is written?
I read 50kPa
